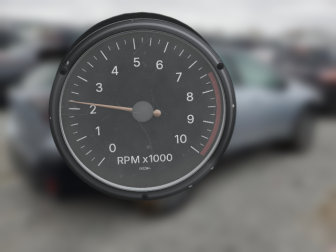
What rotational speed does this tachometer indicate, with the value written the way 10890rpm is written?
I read 2250rpm
